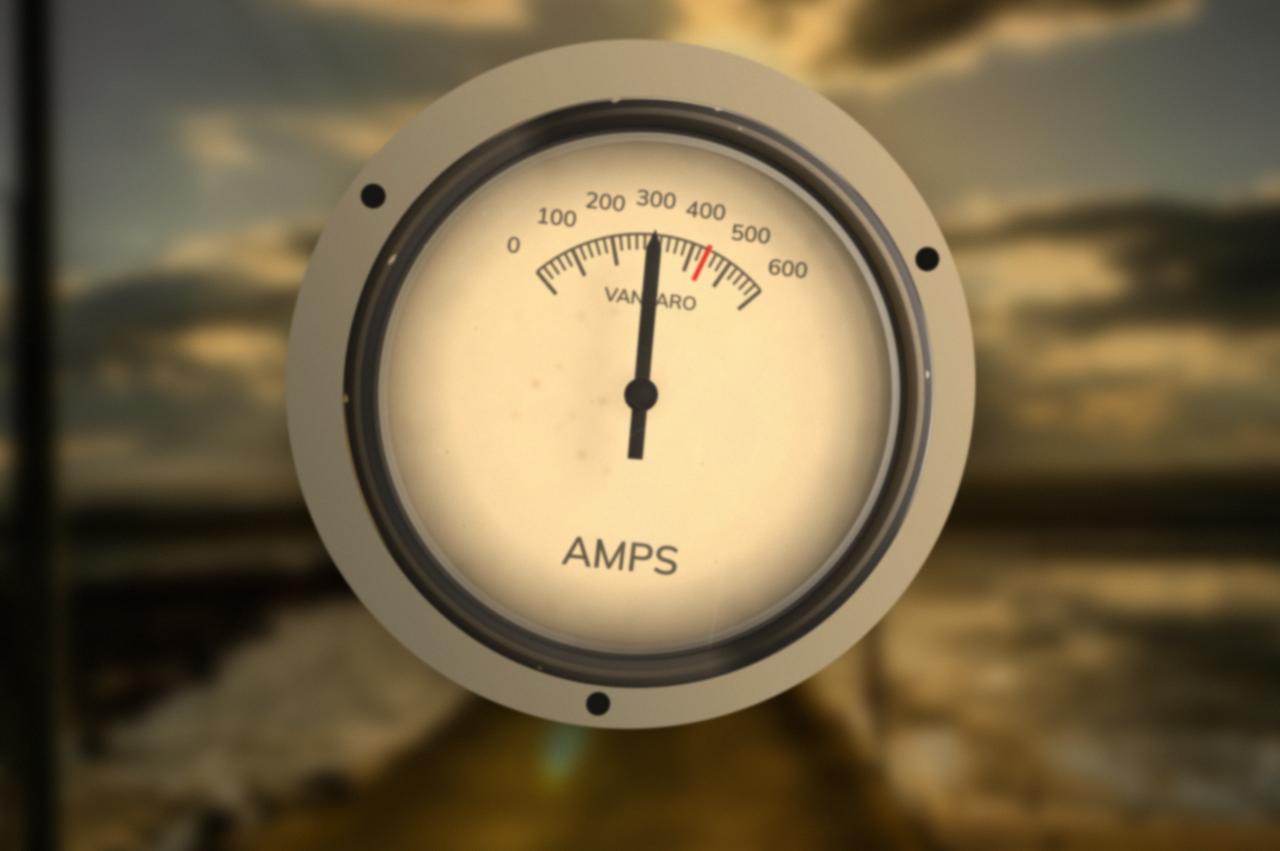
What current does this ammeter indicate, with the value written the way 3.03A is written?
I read 300A
